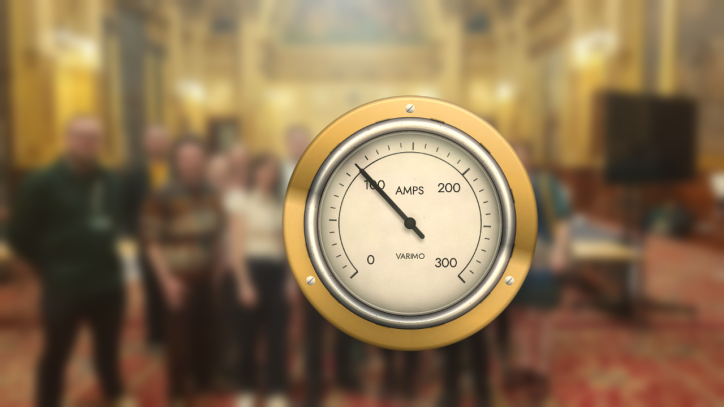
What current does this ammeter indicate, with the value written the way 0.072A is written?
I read 100A
